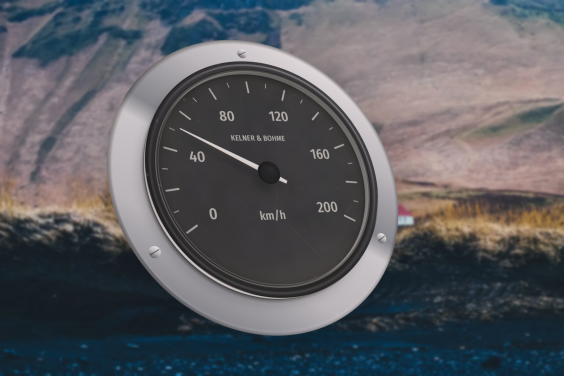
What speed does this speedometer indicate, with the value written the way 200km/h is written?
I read 50km/h
